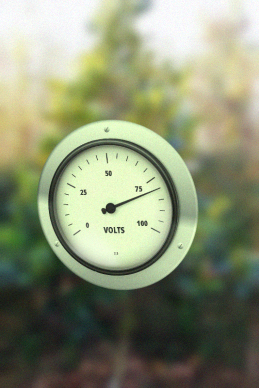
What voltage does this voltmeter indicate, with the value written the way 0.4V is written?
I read 80V
